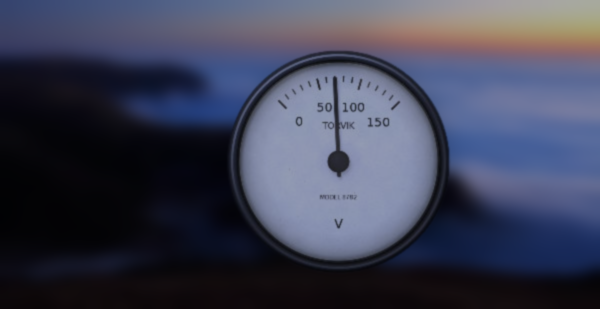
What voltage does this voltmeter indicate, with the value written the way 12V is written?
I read 70V
